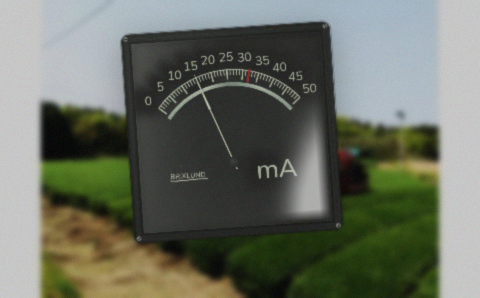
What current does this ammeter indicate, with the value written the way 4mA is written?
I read 15mA
